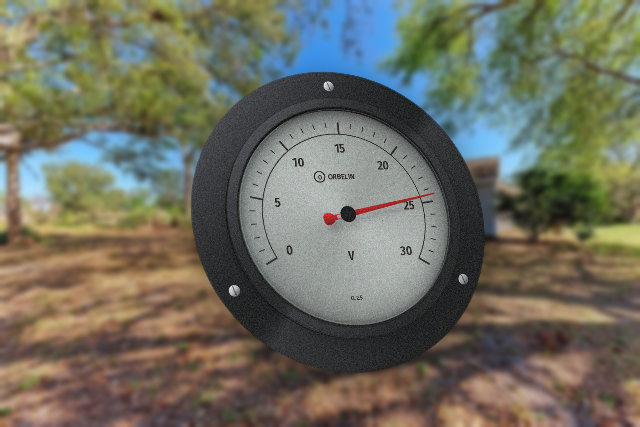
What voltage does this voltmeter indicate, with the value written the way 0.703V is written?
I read 24.5V
